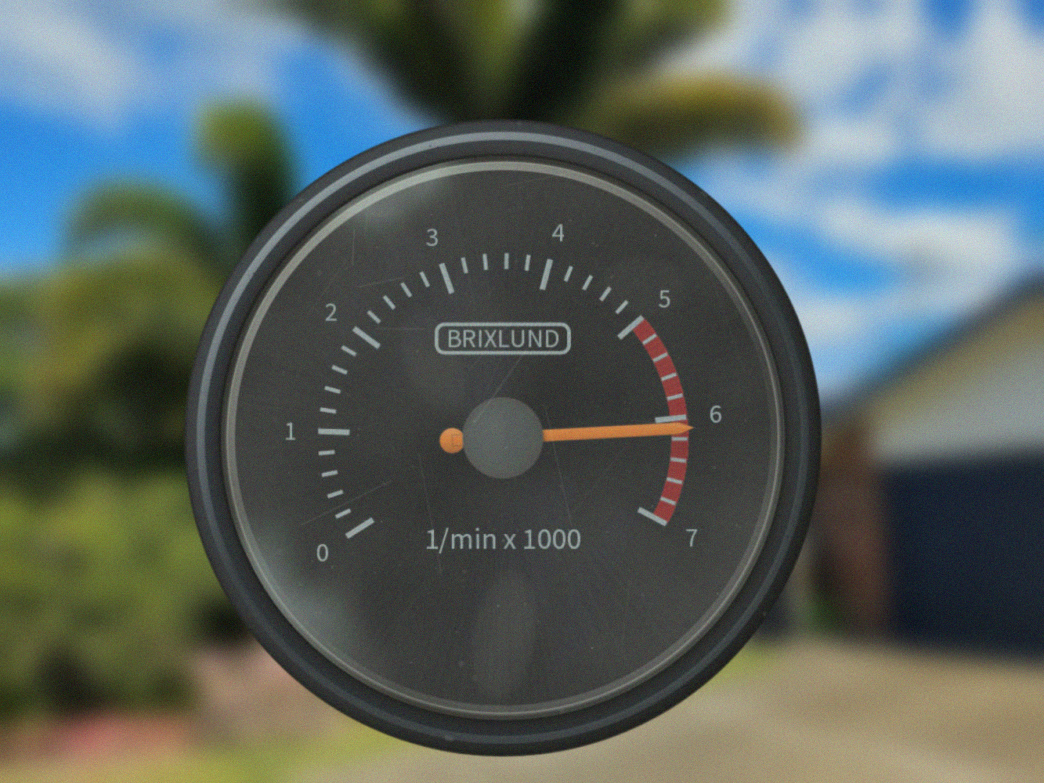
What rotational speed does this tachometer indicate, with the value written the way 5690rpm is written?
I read 6100rpm
